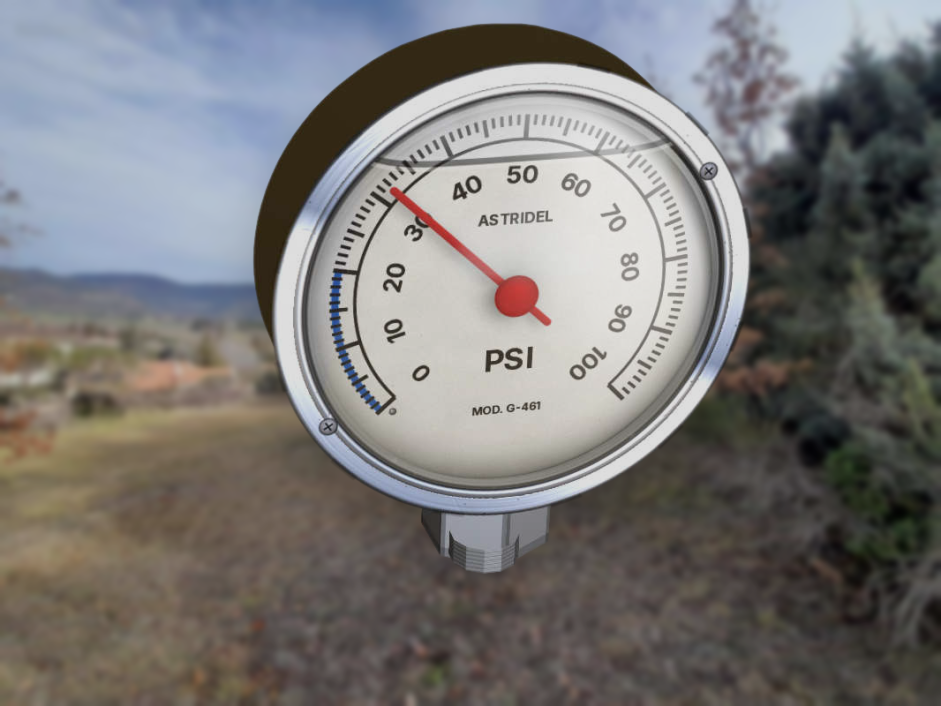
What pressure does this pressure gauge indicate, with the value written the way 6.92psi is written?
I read 32psi
